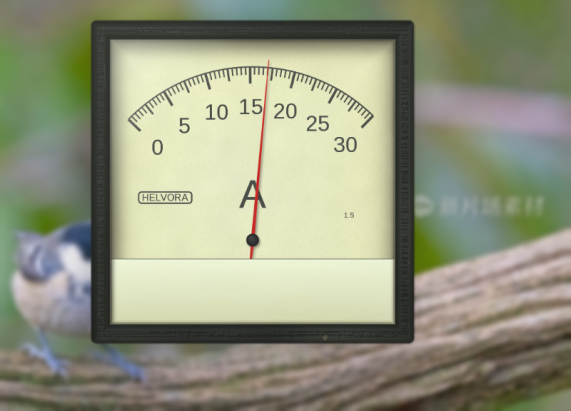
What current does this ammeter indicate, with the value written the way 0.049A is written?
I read 17A
